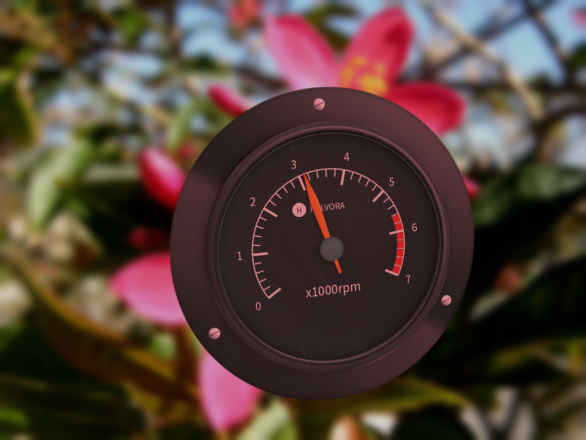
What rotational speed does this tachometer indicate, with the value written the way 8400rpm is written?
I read 3100rpm
